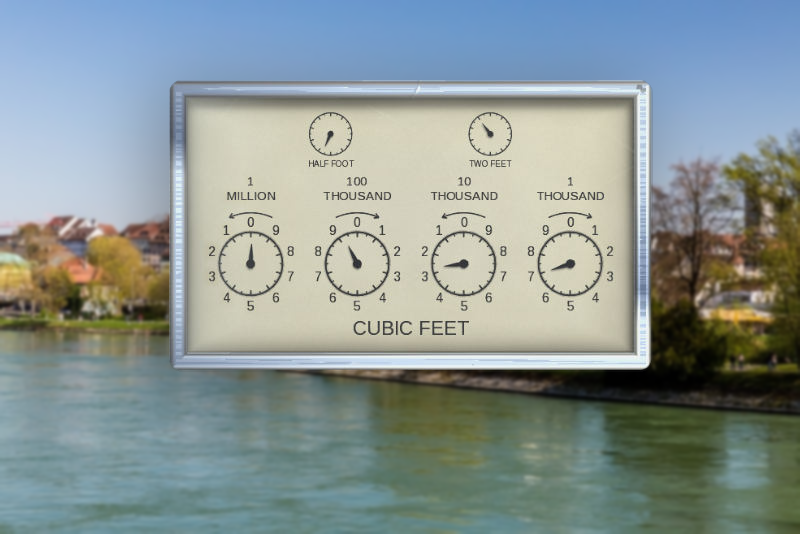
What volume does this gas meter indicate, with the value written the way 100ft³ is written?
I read 992700ft³
